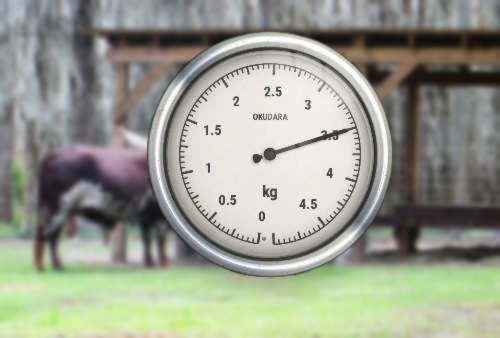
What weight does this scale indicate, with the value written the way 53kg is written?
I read 3.5kg
